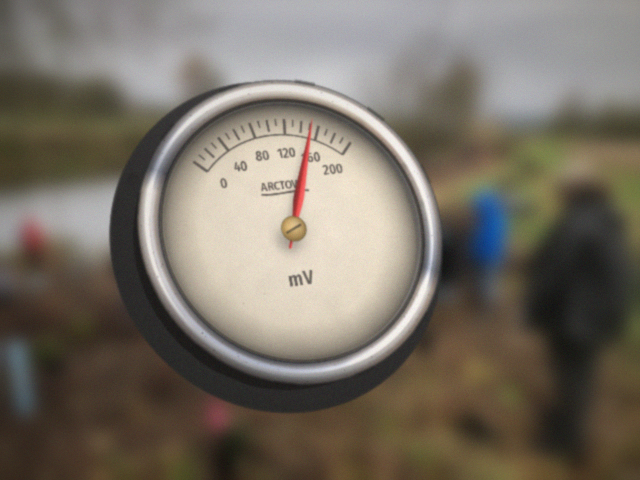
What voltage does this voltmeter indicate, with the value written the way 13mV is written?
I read 150mV
